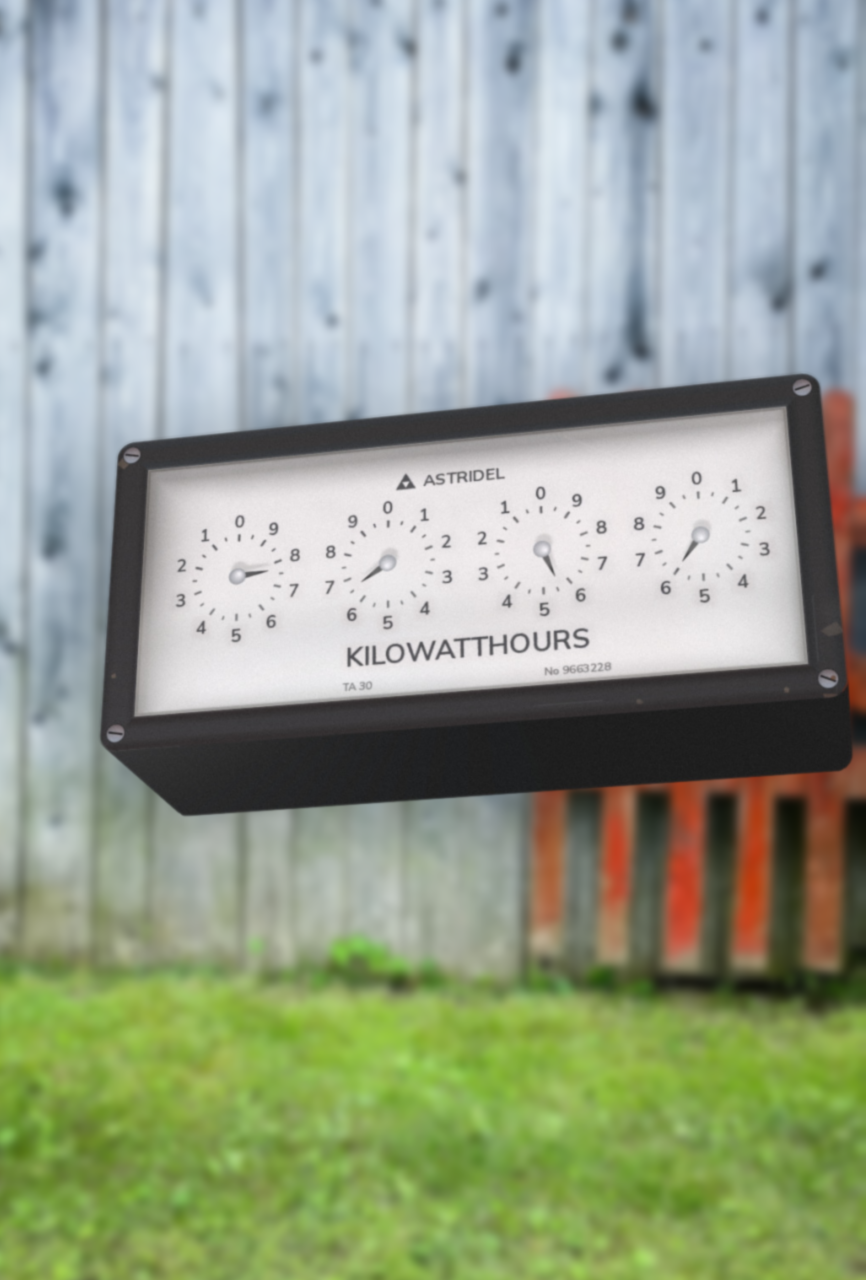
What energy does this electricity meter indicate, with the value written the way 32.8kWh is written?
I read 7656kWh
